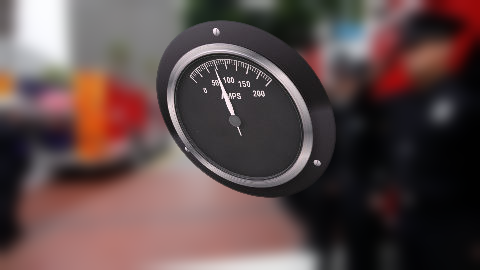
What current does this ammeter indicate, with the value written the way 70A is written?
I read 75A
